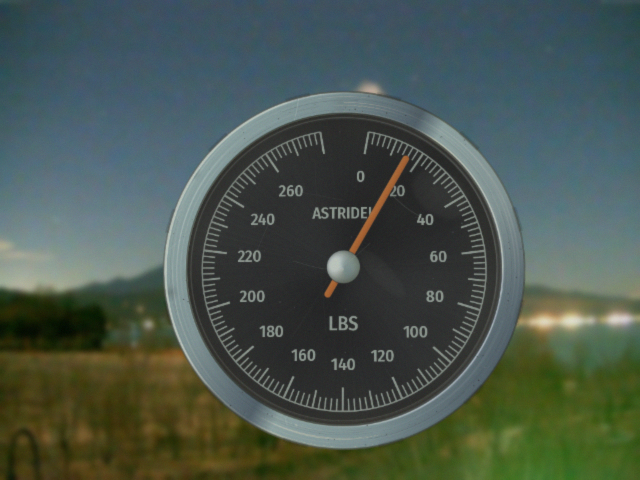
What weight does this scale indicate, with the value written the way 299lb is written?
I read 16lb
